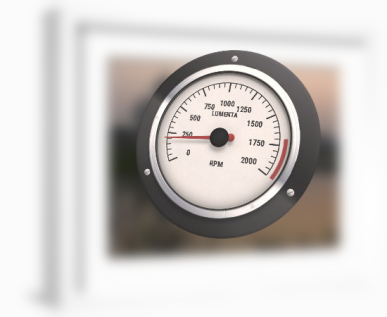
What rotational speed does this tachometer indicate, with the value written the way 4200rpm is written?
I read 200rpm
